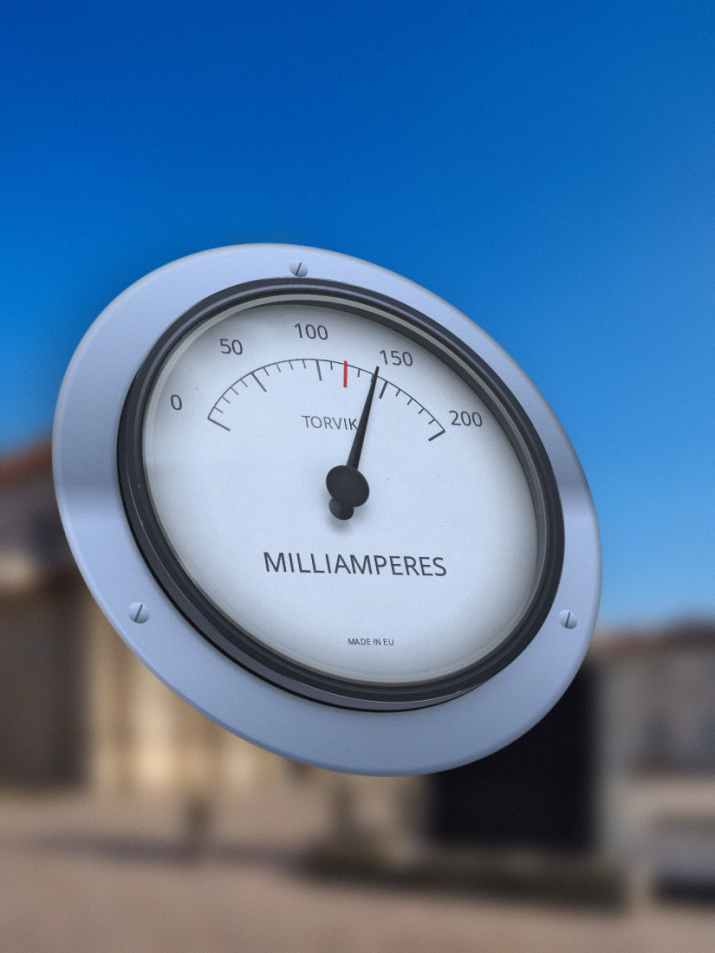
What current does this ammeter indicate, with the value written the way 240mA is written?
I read 140mA
